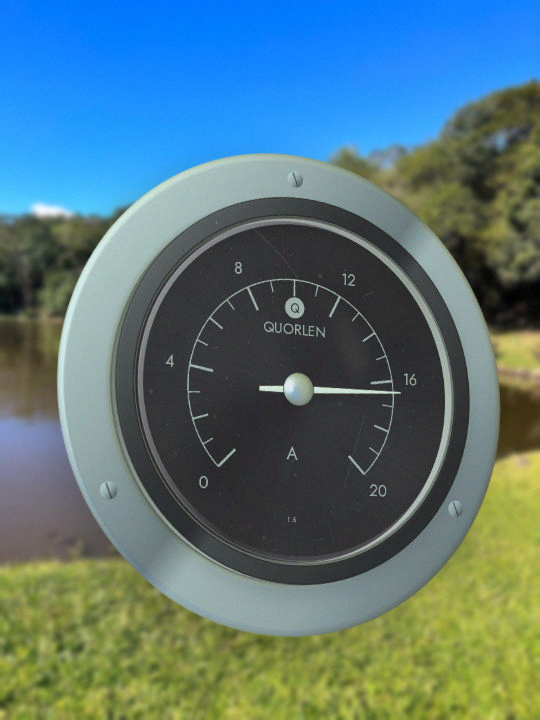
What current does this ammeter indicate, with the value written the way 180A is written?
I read 16.5A
